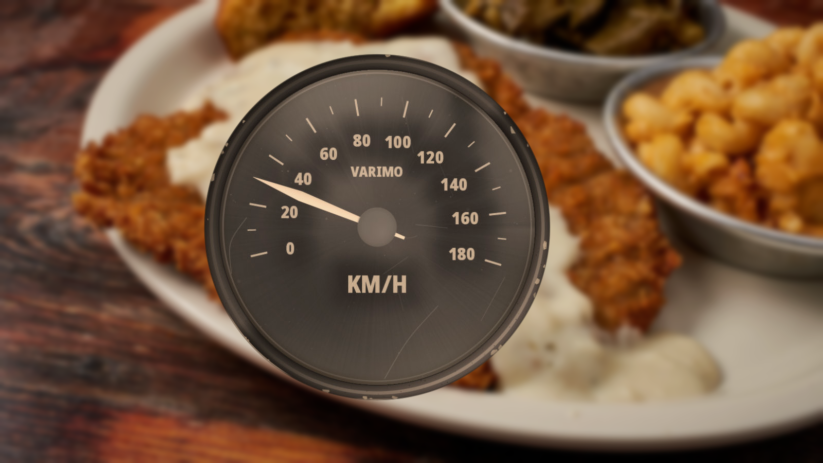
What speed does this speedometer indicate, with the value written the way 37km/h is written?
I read 30km/h
